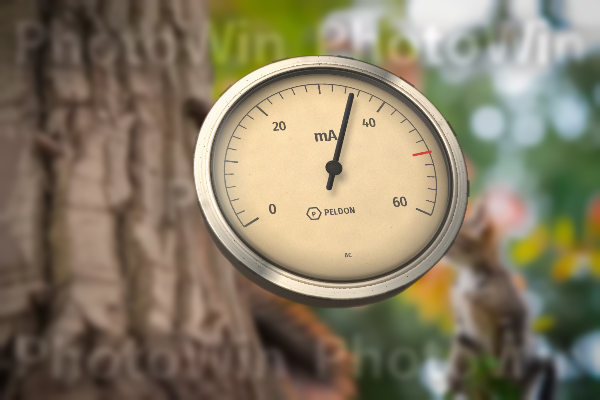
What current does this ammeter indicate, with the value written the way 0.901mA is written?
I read 35mA
